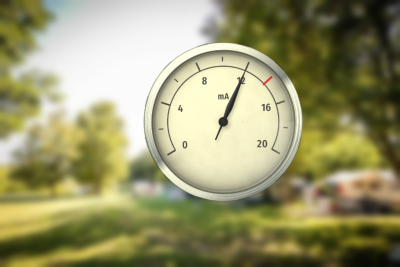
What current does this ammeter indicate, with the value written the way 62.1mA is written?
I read 12mA
